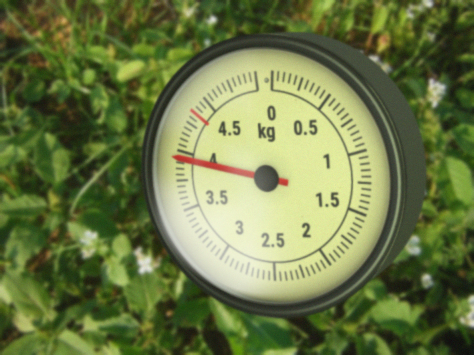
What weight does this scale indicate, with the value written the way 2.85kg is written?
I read 3.95kg
